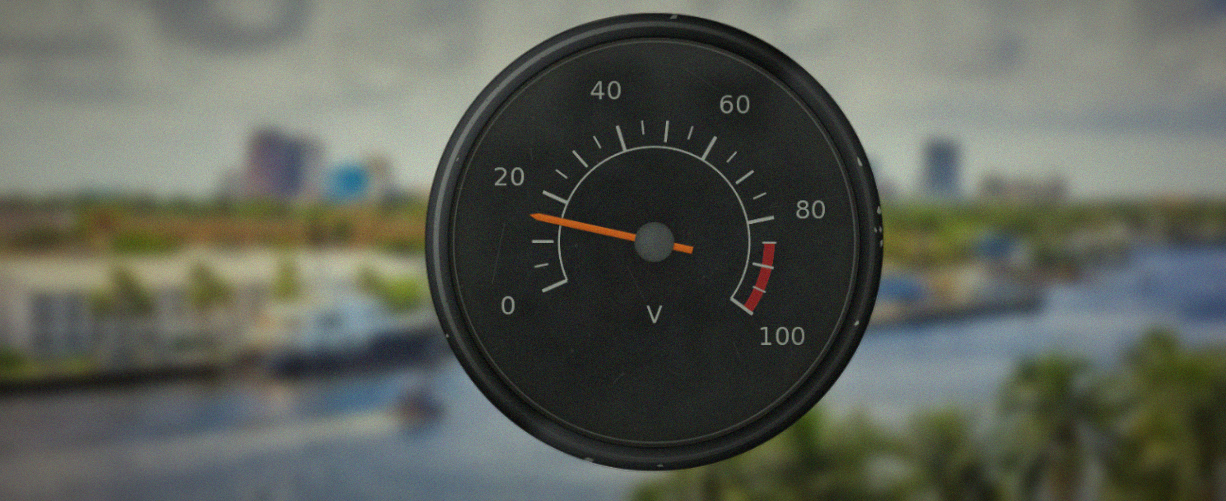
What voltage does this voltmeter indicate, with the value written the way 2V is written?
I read 15V
